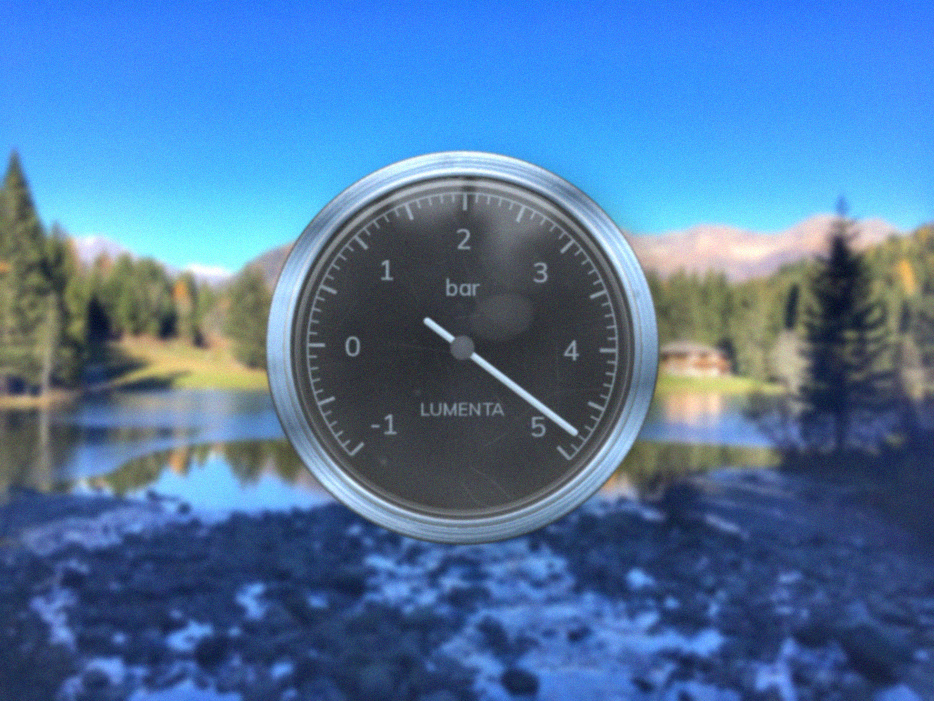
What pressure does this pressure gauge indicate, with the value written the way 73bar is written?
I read 4.8bar
